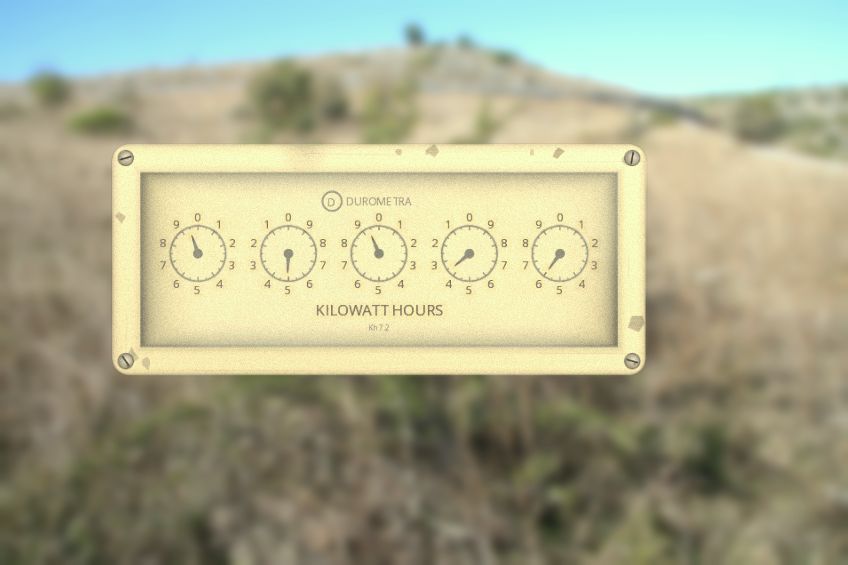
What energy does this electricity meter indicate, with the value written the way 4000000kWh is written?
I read 94936kWh
